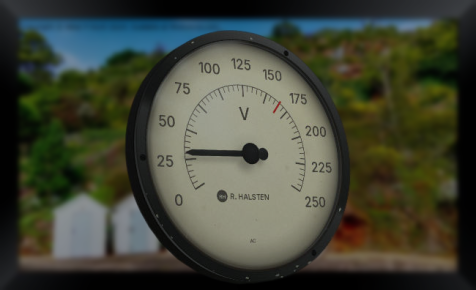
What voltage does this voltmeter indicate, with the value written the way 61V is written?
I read 30V
